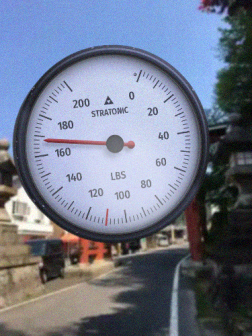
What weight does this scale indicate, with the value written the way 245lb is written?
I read 168lb
